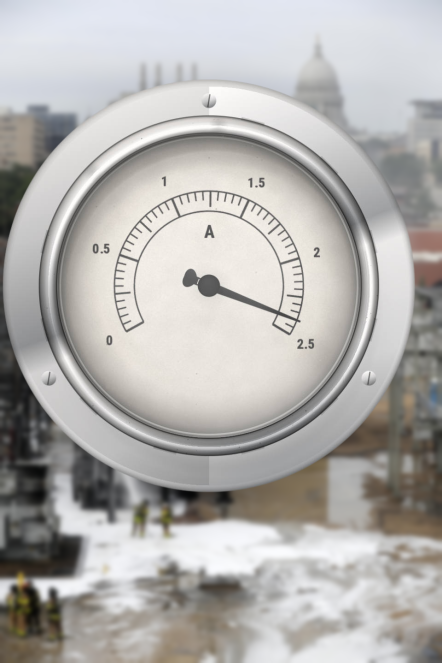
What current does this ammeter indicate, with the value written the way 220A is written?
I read 2.4A
